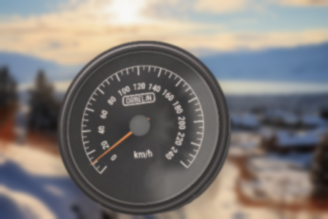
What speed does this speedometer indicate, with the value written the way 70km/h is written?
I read 10km/h
